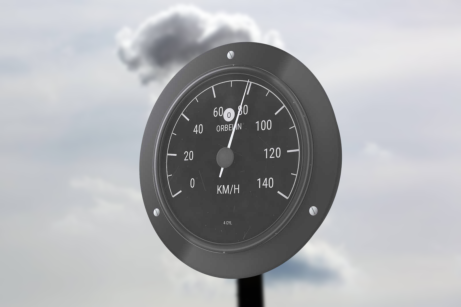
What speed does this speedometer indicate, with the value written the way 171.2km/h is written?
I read 80km/h
